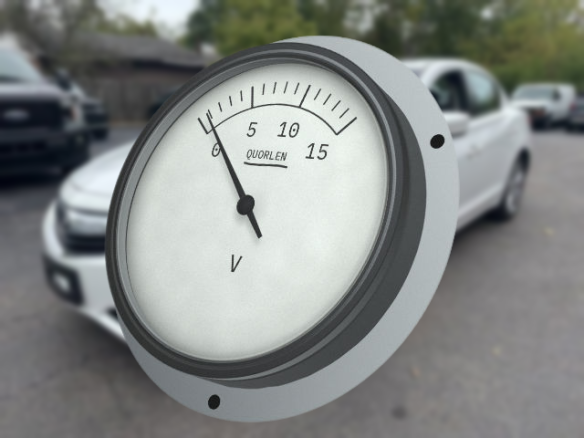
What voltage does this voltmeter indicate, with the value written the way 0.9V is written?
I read 1V
